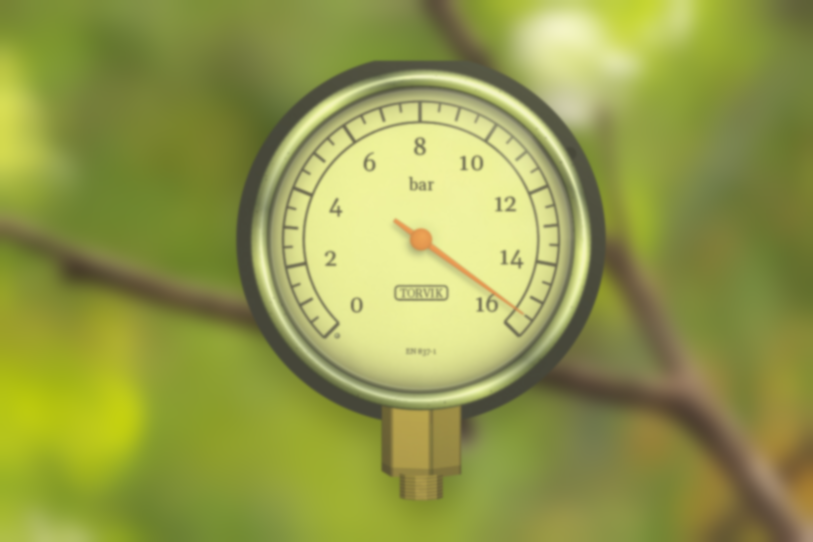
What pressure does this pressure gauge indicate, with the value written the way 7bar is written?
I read 15.5bar
